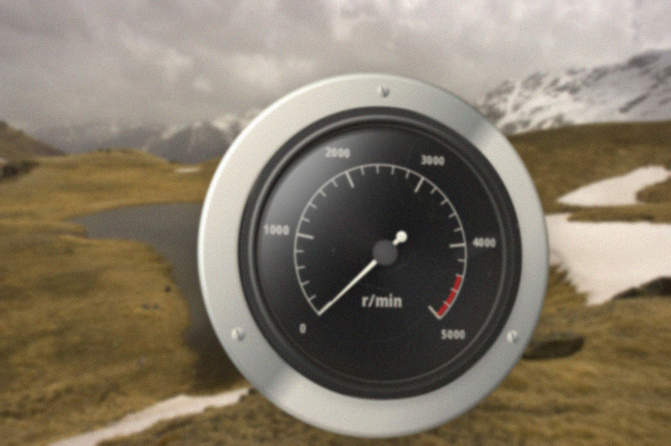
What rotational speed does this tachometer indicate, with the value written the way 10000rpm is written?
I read 0rpm
